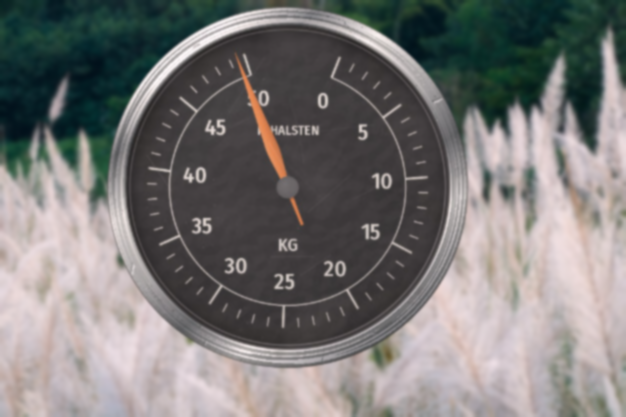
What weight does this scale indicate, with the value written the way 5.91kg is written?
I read 49.5kg
